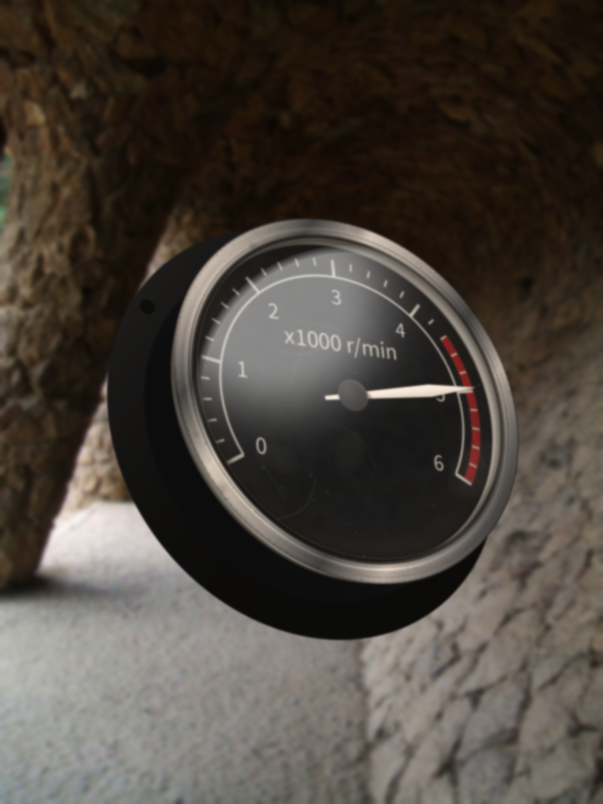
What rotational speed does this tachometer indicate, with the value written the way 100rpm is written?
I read 5000rpm
